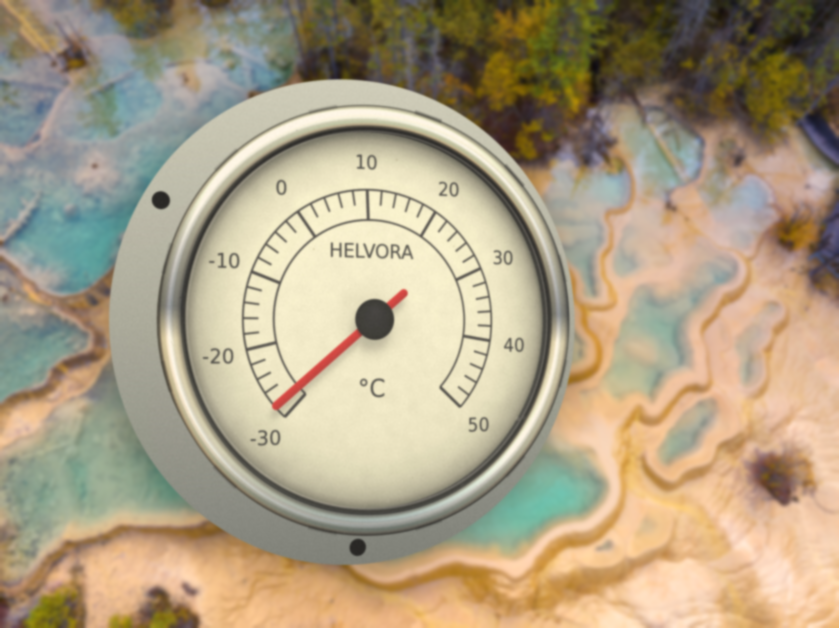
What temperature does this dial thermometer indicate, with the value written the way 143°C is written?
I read -28°C
